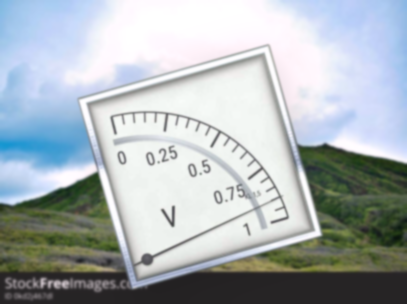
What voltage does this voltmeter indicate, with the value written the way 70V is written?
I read 0.9V
